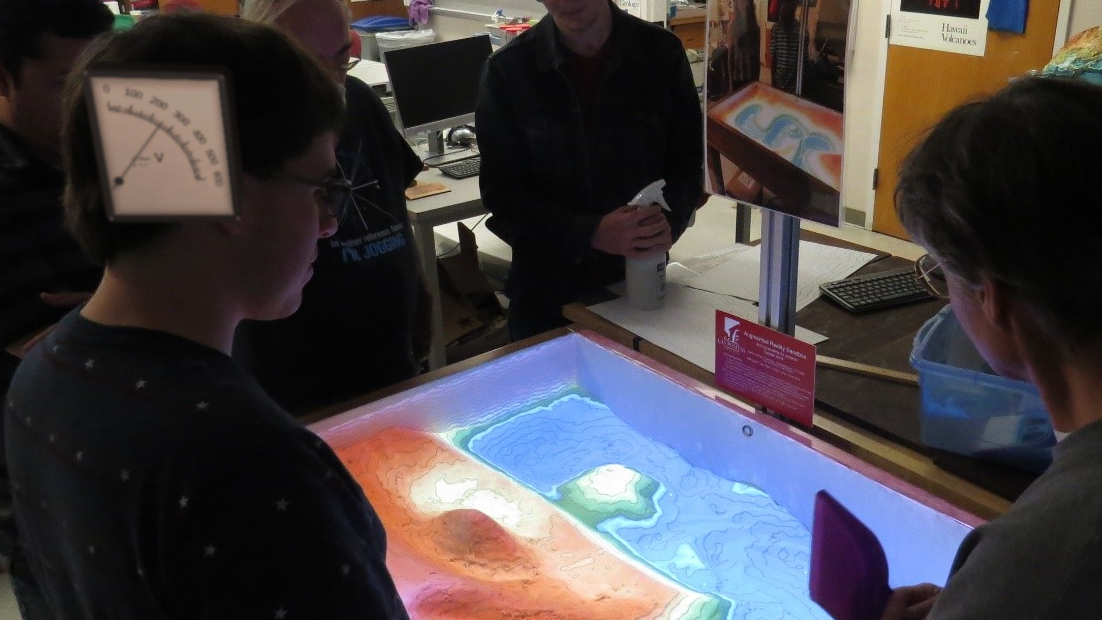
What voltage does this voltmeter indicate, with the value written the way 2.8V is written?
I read 250V
